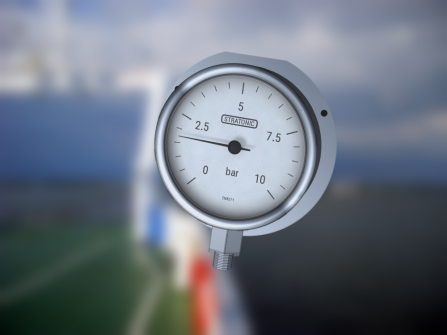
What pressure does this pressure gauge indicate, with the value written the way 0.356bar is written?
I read 1.75bar
